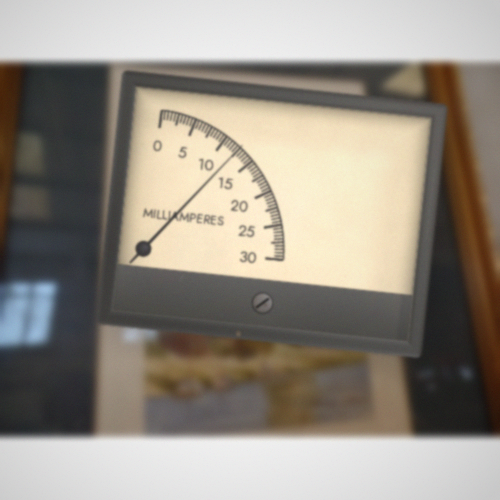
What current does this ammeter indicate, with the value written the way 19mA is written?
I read 12.5mA
